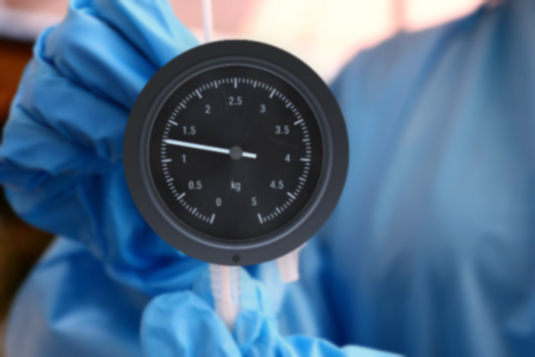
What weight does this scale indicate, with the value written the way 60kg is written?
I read 1.25kg
